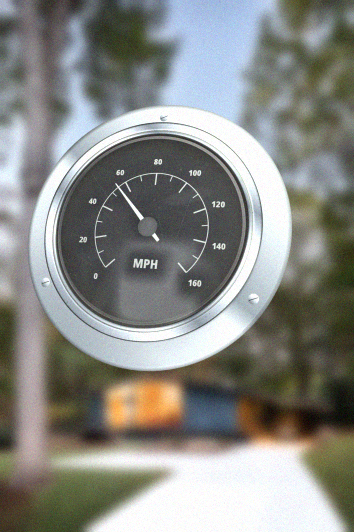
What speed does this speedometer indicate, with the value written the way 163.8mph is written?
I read 55mph
